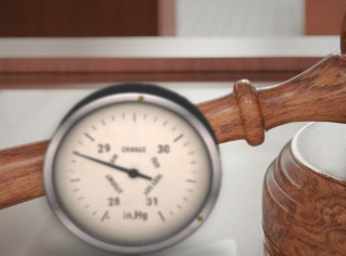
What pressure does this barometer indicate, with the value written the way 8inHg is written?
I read 28.8inHg
